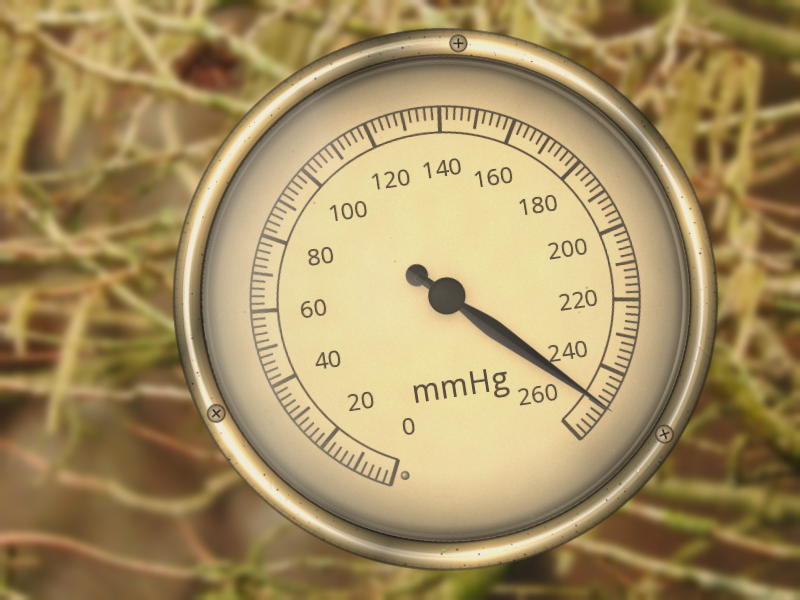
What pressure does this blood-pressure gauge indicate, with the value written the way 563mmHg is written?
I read 250mmHg
